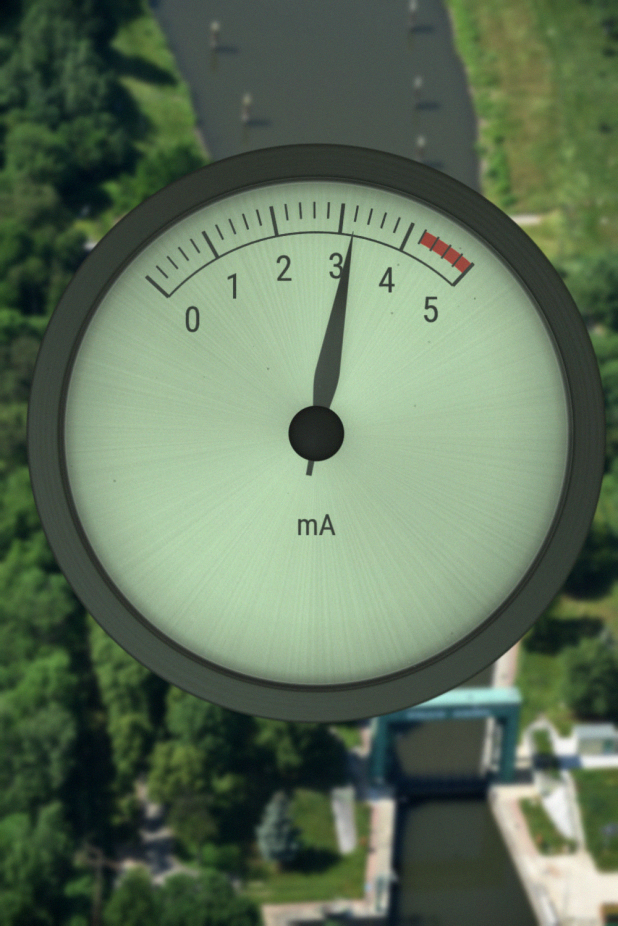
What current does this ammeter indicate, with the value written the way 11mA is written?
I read 3.2mA
